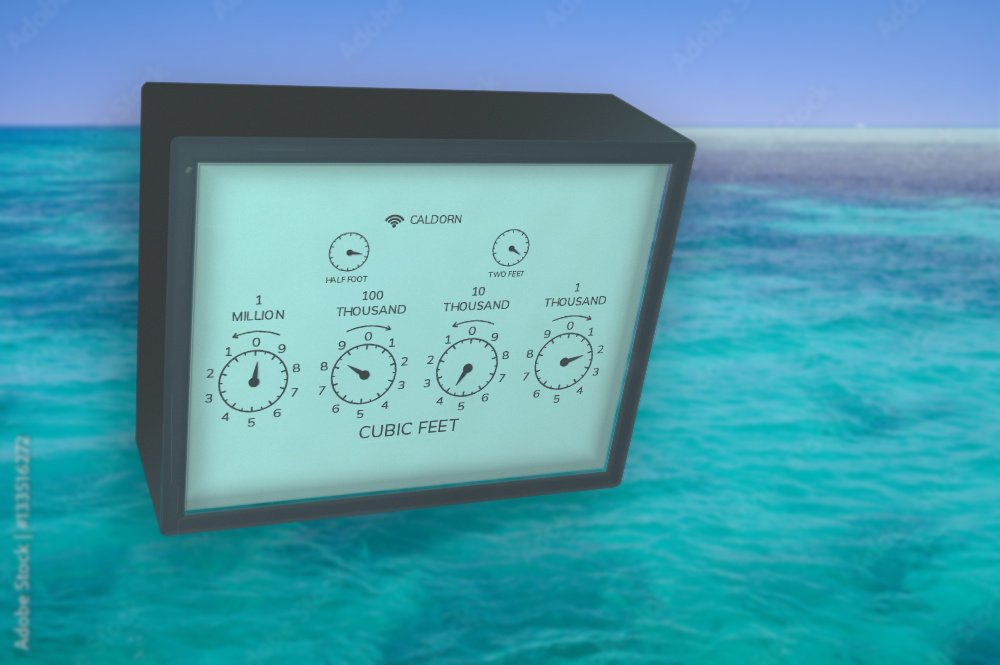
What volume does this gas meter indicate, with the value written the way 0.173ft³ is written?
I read 984200ft³
